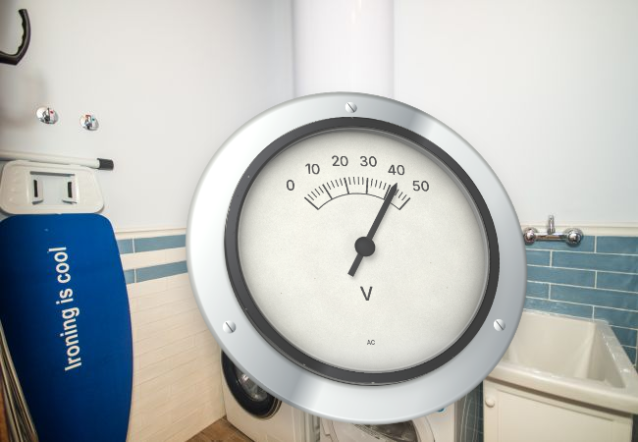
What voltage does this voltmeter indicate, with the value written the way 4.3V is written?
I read 42V
